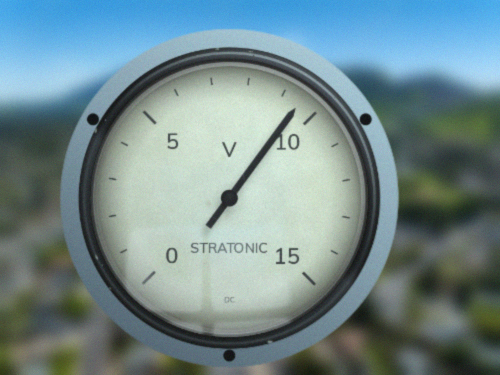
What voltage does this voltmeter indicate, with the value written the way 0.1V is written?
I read 9.5V
